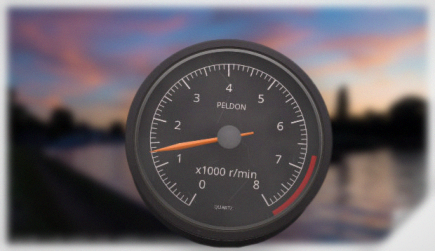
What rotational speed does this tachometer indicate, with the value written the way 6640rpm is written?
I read 1300rpm
